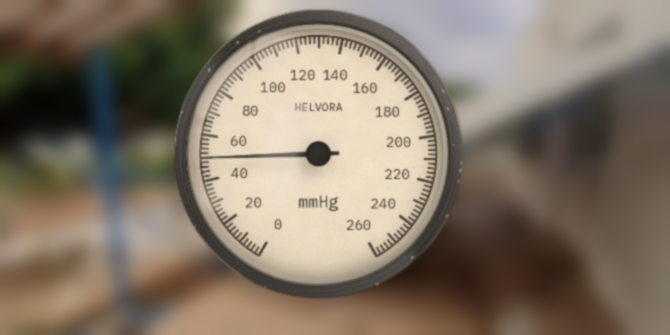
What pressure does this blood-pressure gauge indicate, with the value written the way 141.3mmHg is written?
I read 50mmHg
